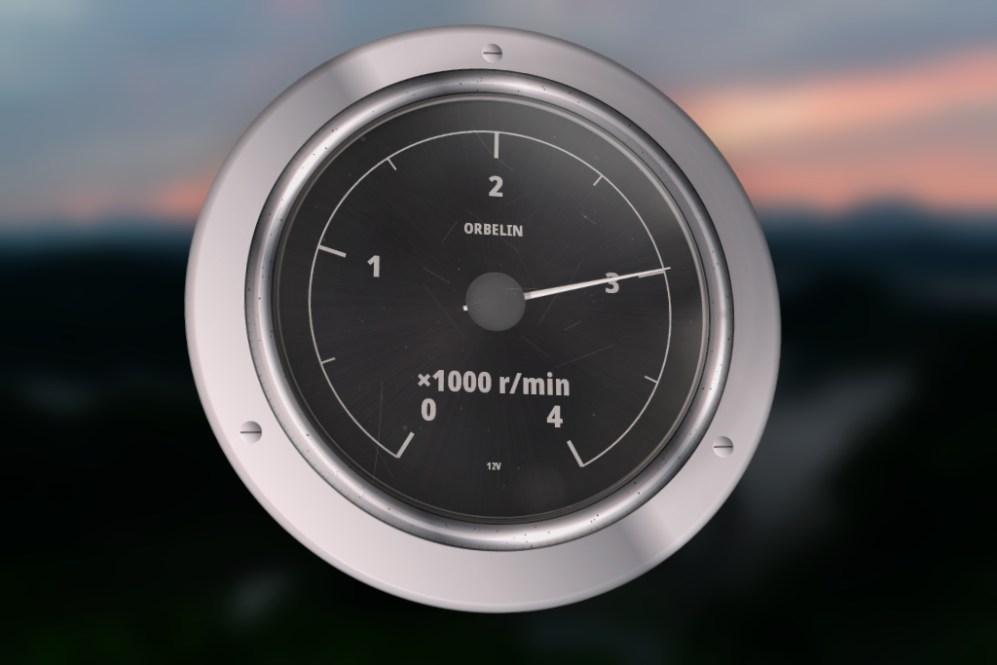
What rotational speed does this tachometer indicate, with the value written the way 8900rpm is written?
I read 3000rpm
